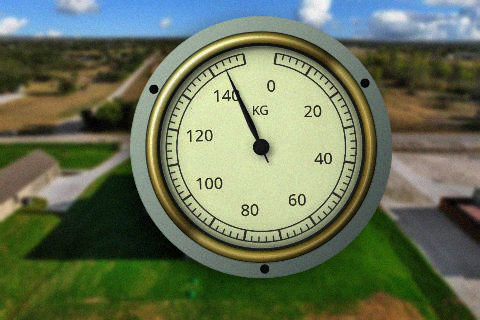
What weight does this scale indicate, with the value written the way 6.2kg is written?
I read 144kg
